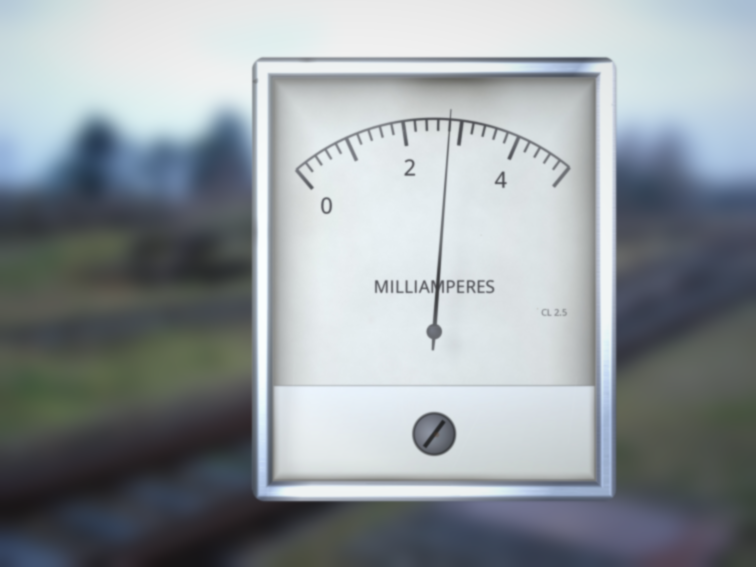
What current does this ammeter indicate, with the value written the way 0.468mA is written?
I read 2.8mA
